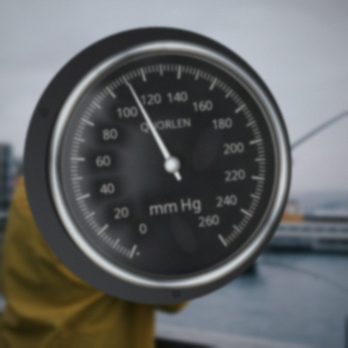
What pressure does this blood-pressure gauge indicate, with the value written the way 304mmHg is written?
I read 110mmHg
